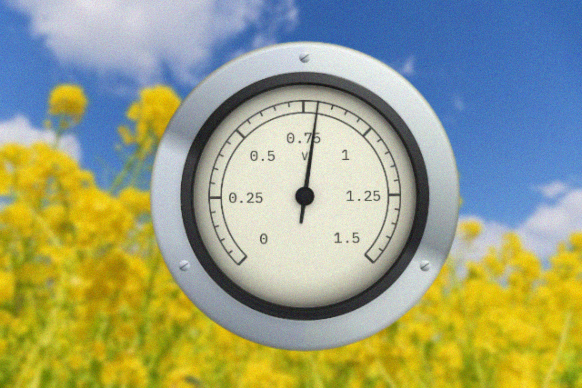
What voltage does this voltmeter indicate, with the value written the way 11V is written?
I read 0.8V
